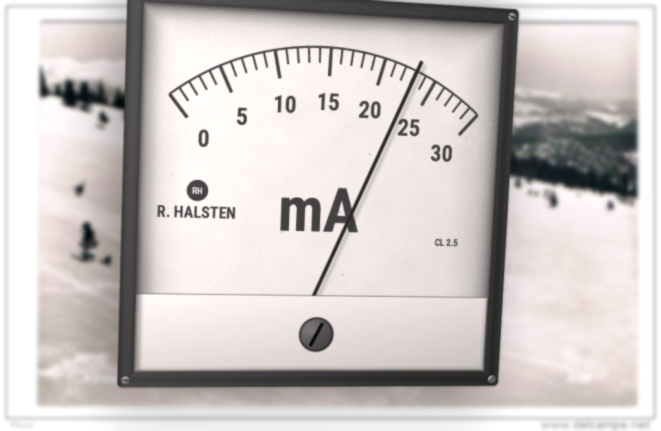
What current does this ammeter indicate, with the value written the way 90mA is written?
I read 23mA
